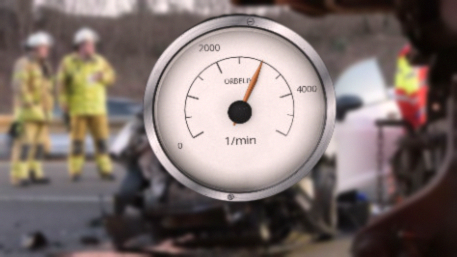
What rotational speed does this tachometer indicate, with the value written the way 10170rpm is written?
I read 3000rpm
